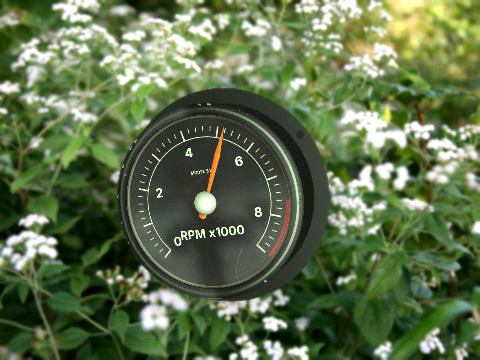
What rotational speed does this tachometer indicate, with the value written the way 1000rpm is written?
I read 5200rpm
